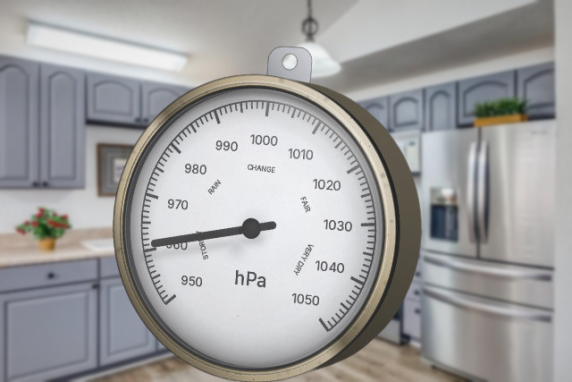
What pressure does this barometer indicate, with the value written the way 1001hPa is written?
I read 961hPa
